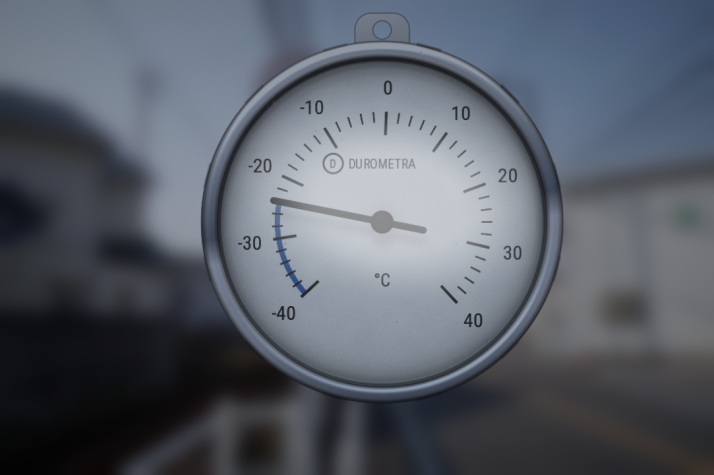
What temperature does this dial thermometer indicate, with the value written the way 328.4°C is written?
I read -24°C
